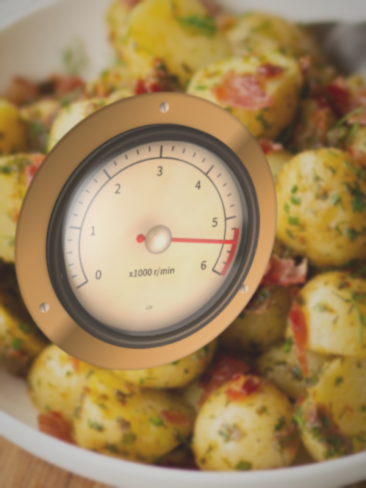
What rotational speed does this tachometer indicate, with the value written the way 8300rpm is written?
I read 5400rpm
